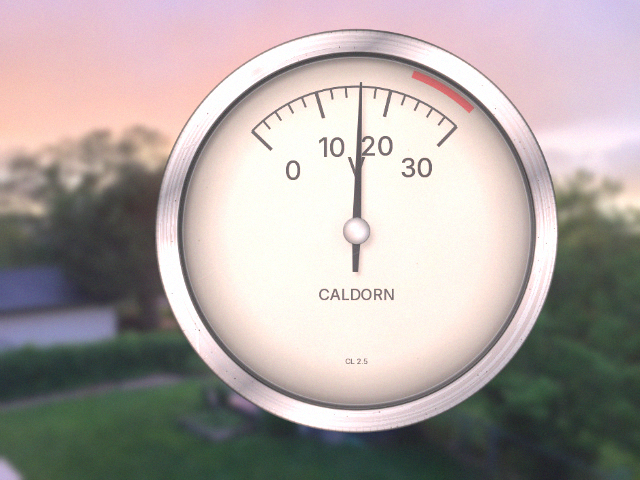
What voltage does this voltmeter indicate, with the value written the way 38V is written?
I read 16V
